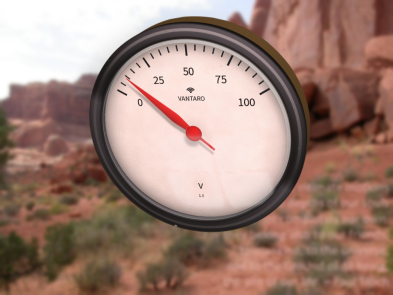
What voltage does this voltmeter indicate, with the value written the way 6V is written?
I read 10V
